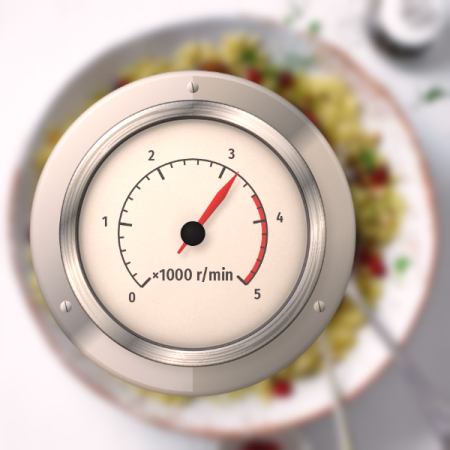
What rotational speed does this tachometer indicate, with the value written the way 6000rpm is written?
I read 3200rpm
